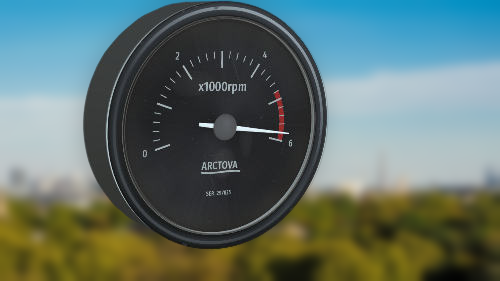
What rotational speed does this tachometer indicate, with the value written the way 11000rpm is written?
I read 5800rpm
